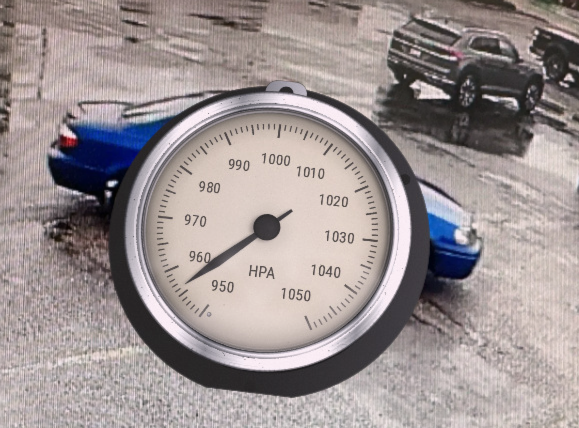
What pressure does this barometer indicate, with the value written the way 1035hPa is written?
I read 956hPa
